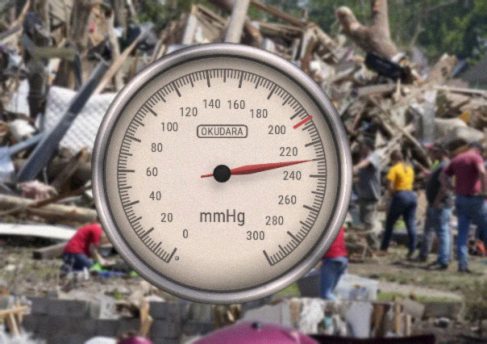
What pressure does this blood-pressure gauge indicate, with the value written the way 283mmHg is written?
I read 230mmHg
